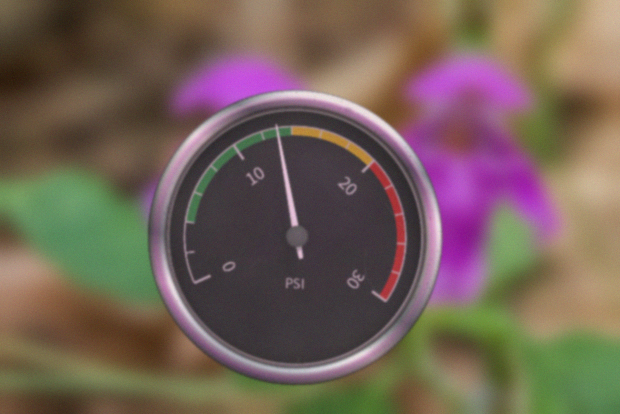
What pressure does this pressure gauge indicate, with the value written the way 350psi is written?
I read 13psi
